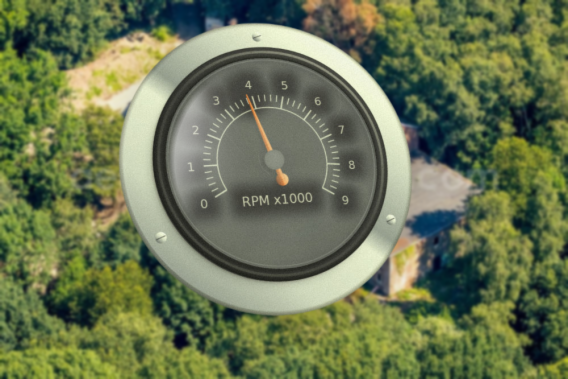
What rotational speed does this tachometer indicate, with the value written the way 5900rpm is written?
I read 3800rpm
